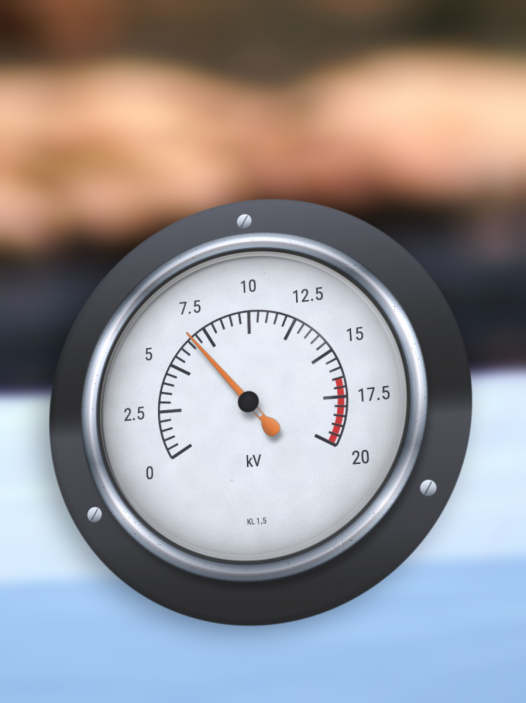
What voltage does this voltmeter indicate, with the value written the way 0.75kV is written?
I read 6.75kV
